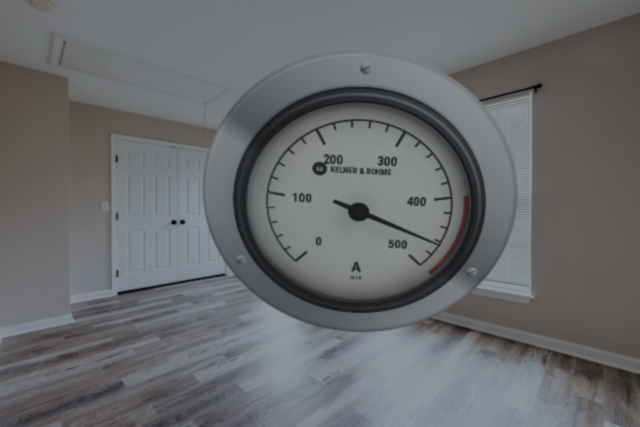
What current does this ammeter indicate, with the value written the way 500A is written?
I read 460A
